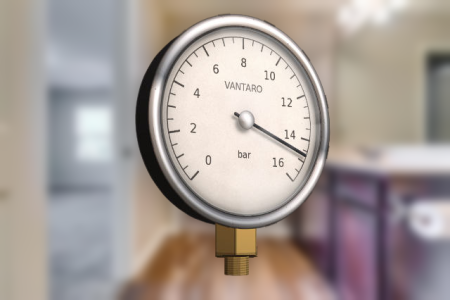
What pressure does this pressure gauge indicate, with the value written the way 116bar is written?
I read 14.75bar
